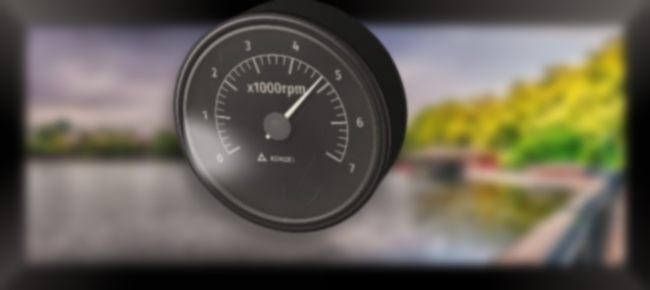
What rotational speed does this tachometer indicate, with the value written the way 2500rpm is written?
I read 4800rpm
